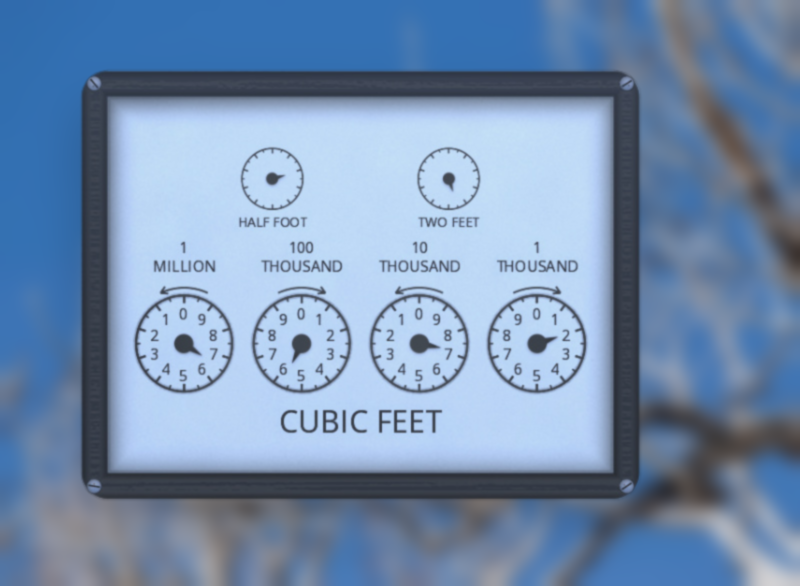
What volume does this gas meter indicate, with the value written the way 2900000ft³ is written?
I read 657200ft³
